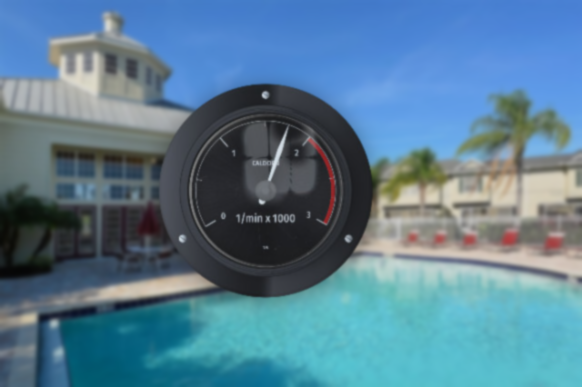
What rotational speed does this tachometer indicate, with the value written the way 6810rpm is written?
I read 1750rpm
